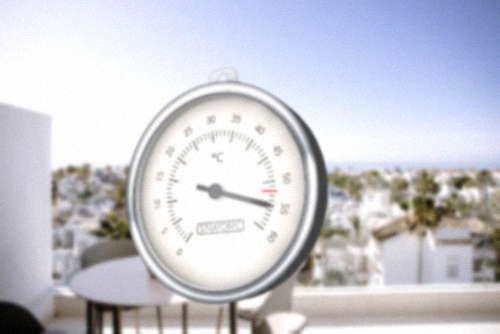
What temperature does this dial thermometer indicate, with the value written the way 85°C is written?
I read 55°C
